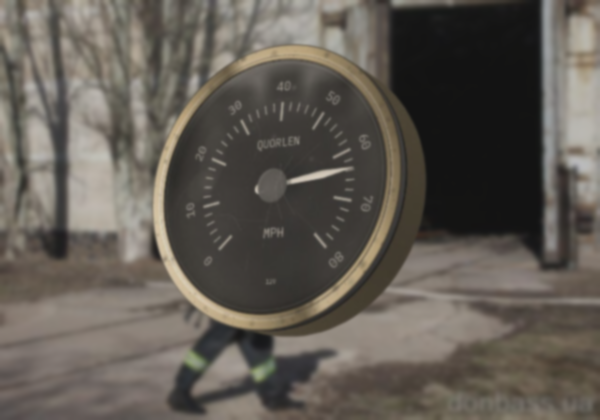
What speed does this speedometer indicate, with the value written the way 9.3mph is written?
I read 64mph
